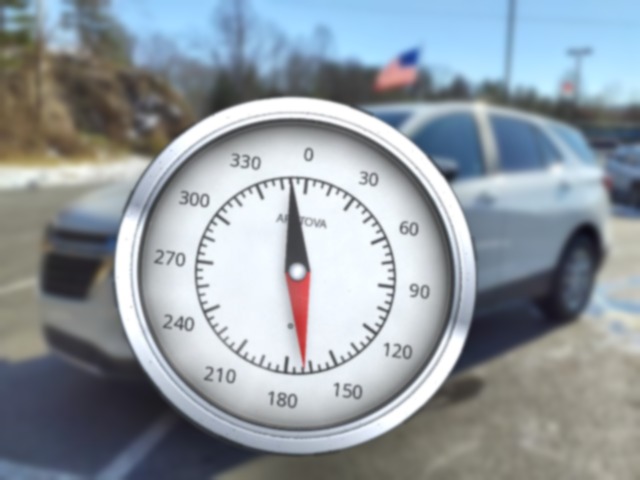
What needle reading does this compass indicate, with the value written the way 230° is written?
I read 170°
